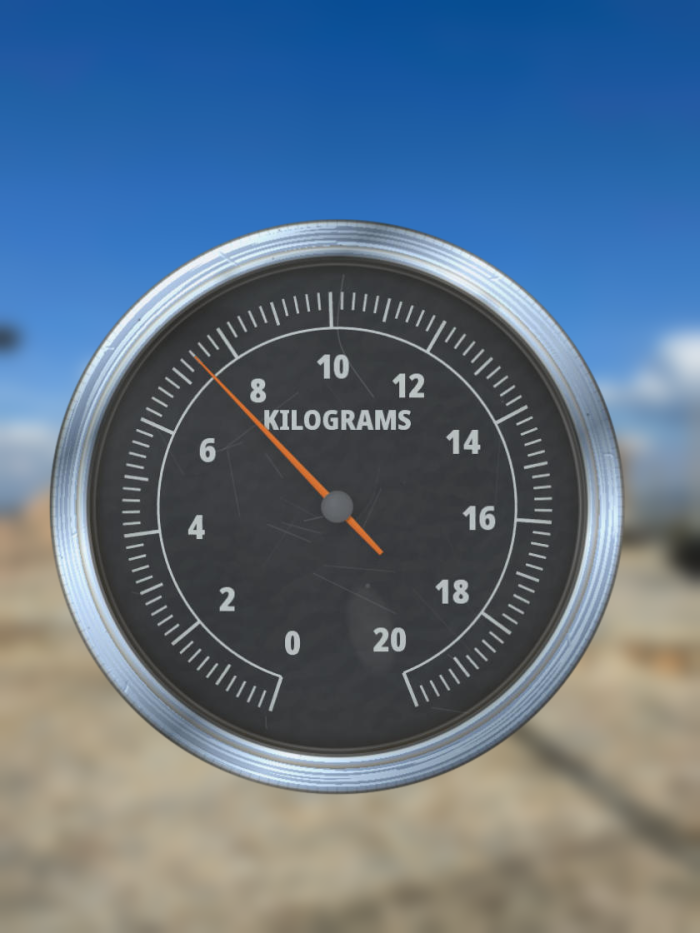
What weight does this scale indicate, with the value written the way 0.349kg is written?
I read 7.4kg
